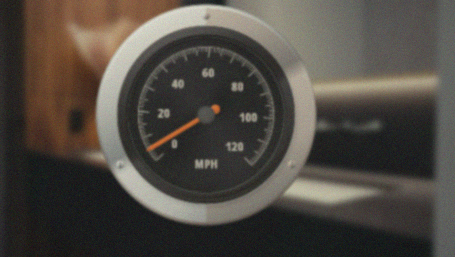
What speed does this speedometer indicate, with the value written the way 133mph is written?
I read 5mph
